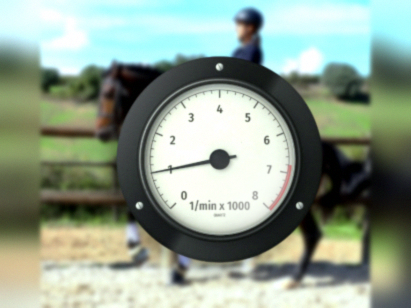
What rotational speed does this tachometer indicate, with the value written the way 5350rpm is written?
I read 1000rpm
